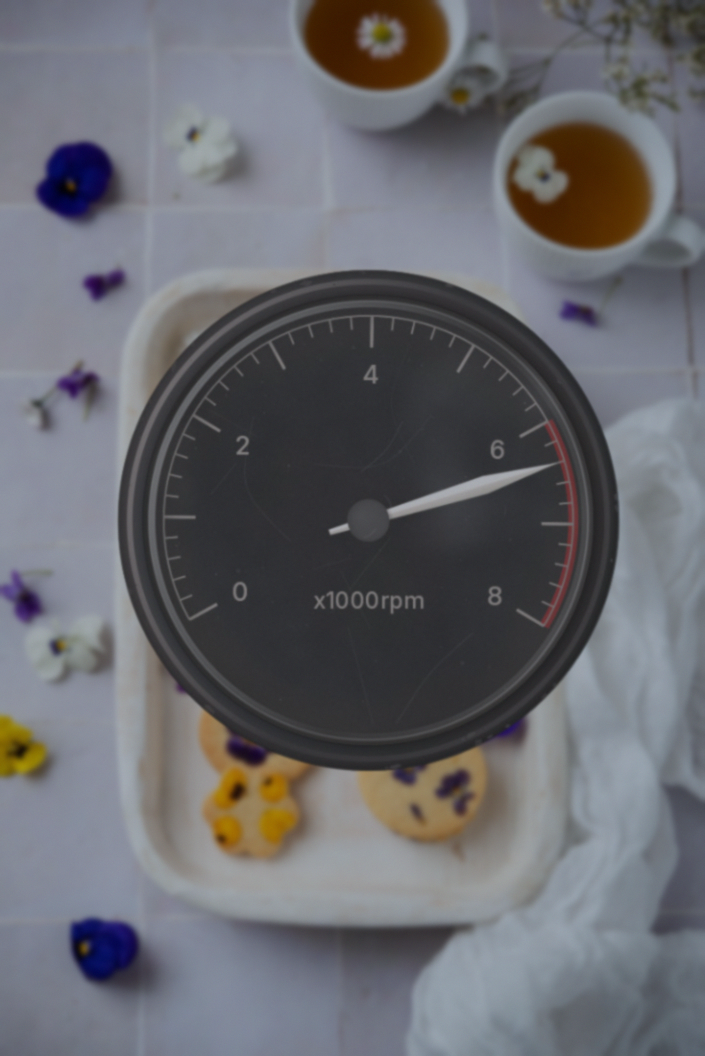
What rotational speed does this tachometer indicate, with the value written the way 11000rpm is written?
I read 6400rpm
